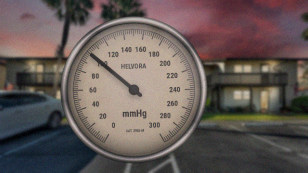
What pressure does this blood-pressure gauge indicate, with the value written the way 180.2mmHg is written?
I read 100mmHg
